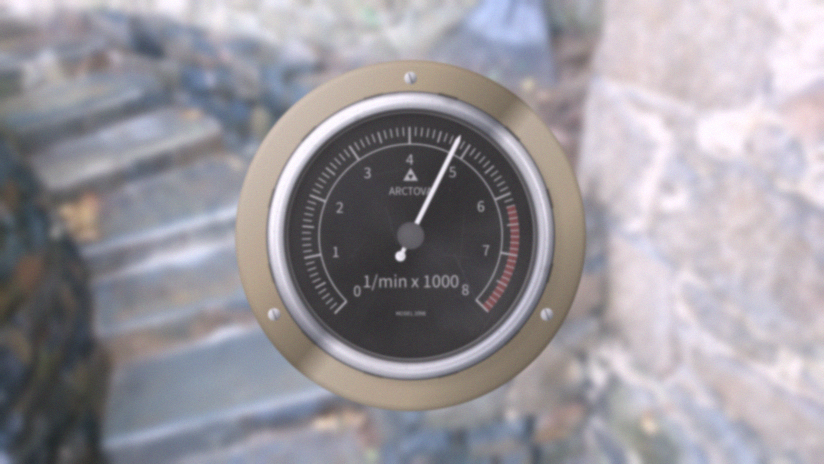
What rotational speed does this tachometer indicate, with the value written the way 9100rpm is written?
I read 4800rpm
